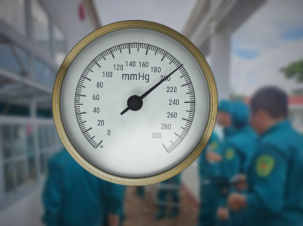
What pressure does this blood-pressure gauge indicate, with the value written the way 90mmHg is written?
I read 200mmHg
